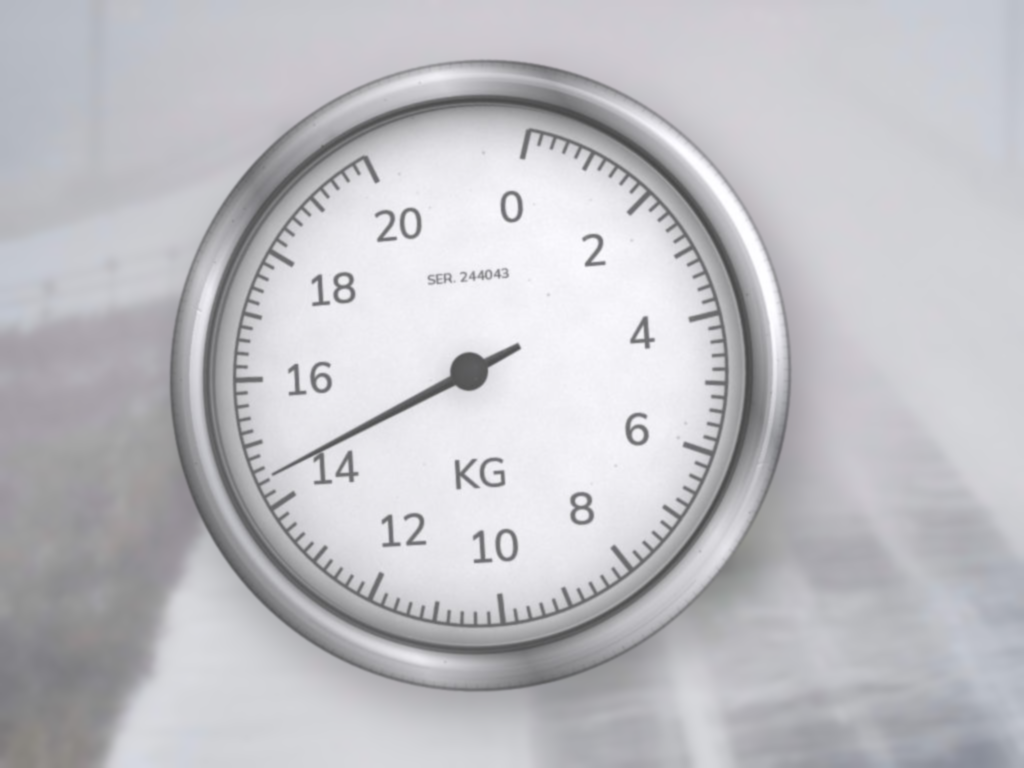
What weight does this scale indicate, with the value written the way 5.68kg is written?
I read 14.4kg
